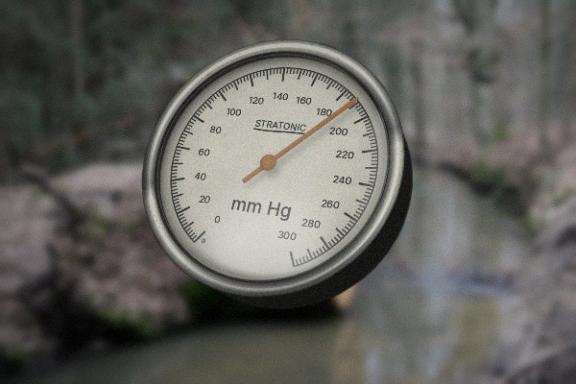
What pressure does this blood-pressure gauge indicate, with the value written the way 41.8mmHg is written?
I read 190mmHg
